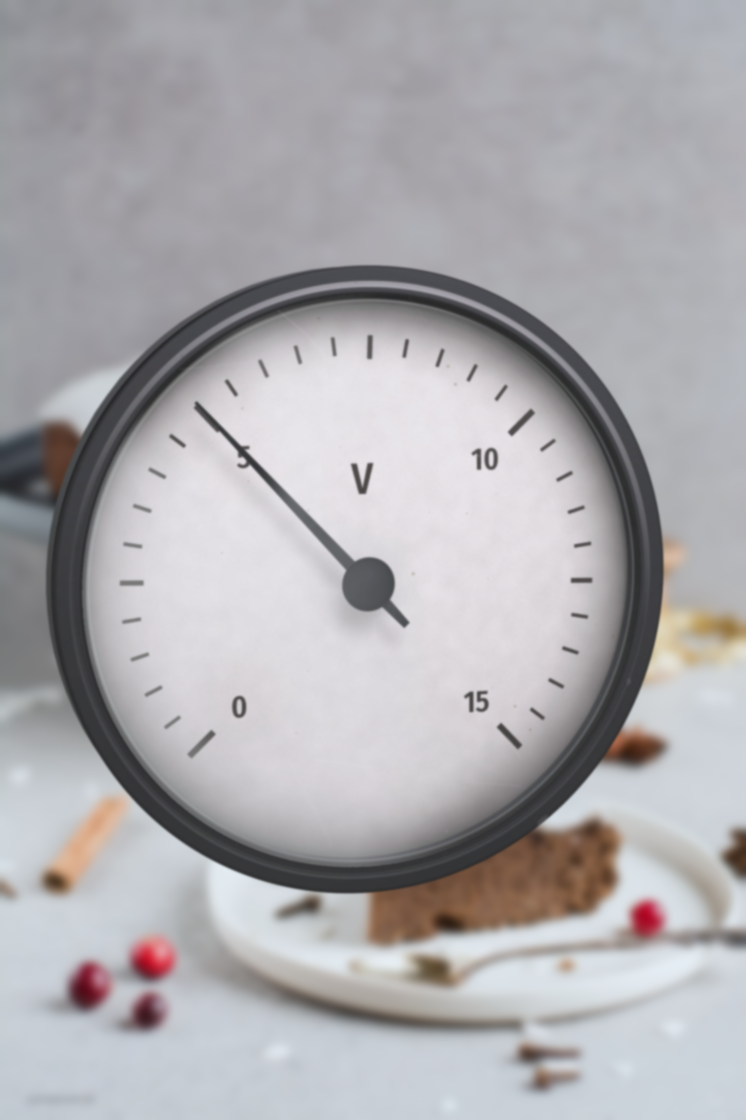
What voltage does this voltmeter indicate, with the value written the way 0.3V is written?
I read 5V
